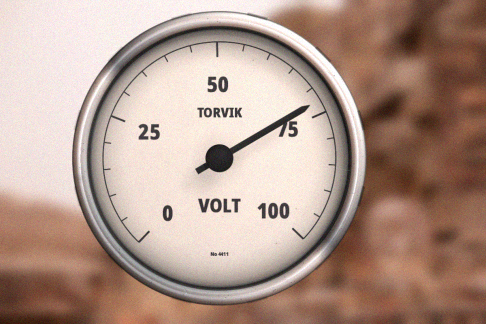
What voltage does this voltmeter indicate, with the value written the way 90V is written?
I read 72.5V
